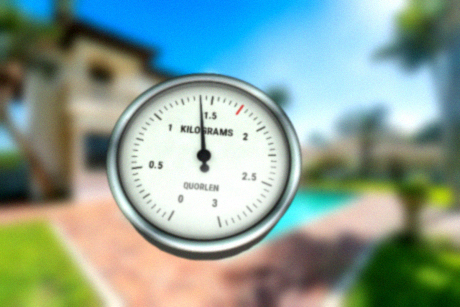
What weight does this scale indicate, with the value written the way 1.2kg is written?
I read 1.4kg
